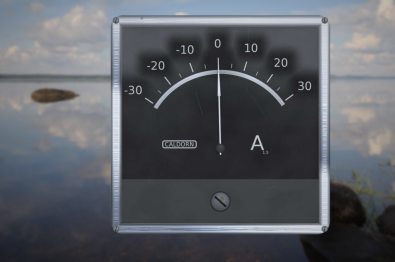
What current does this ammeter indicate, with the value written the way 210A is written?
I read 0A
